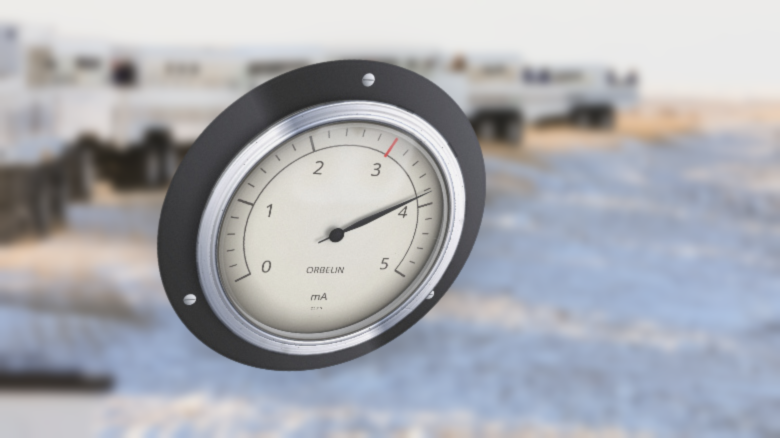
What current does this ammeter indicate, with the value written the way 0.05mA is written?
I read 3.8mA
